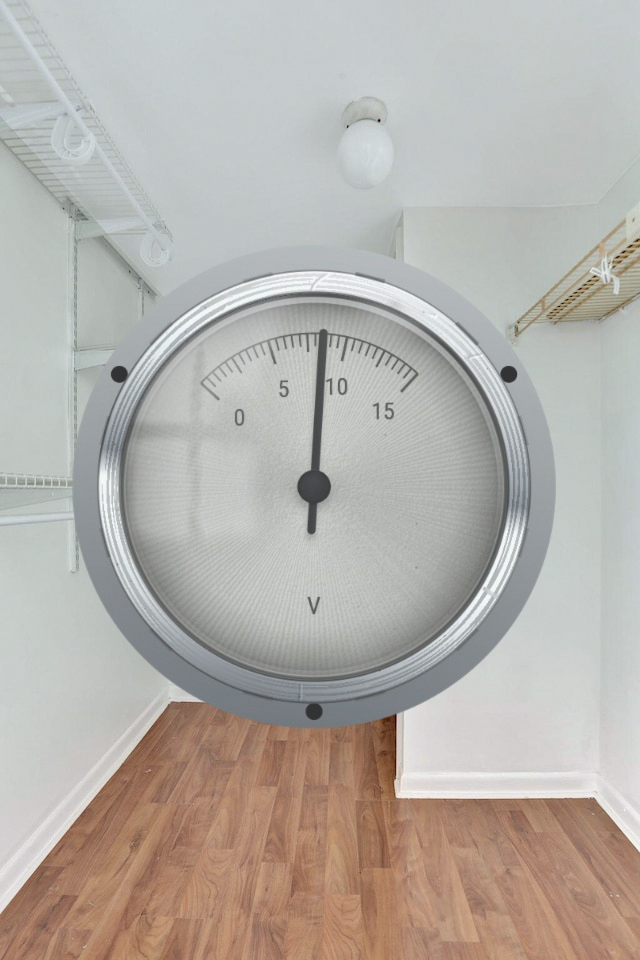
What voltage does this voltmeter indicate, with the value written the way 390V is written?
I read 8.5V
